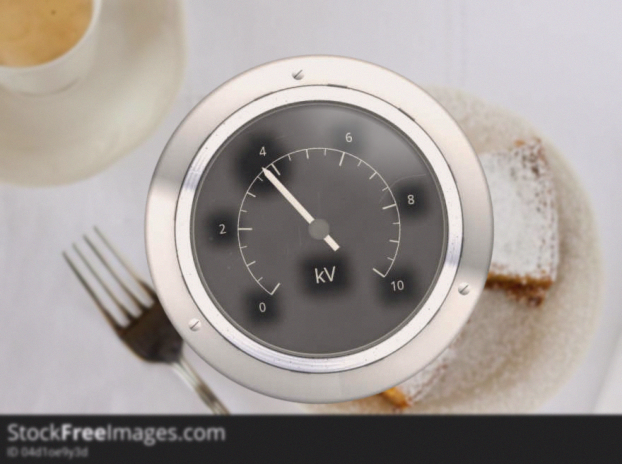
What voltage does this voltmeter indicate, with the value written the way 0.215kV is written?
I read 3.75kV
